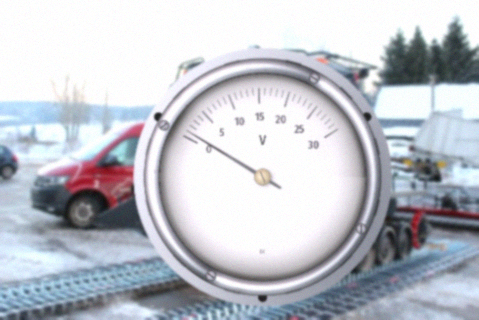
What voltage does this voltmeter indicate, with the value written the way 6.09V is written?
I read 1V
